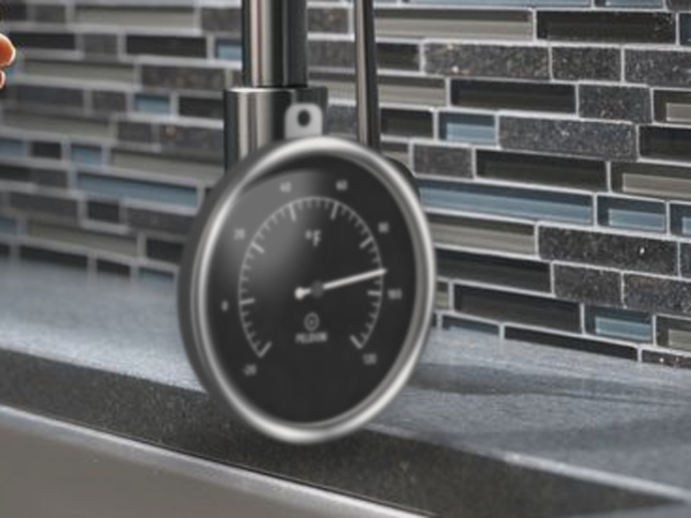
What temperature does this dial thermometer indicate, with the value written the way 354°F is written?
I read 92°F
